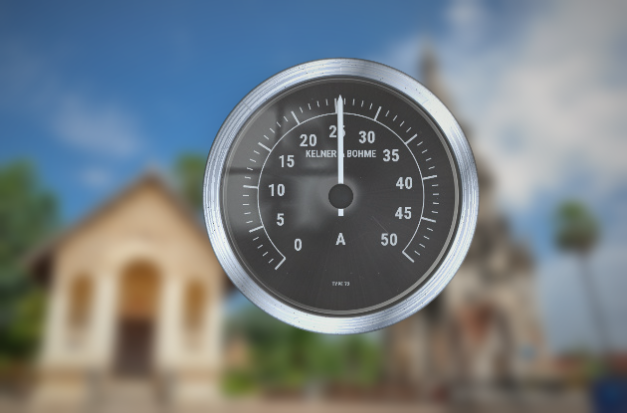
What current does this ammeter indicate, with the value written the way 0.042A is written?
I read 25.5A
